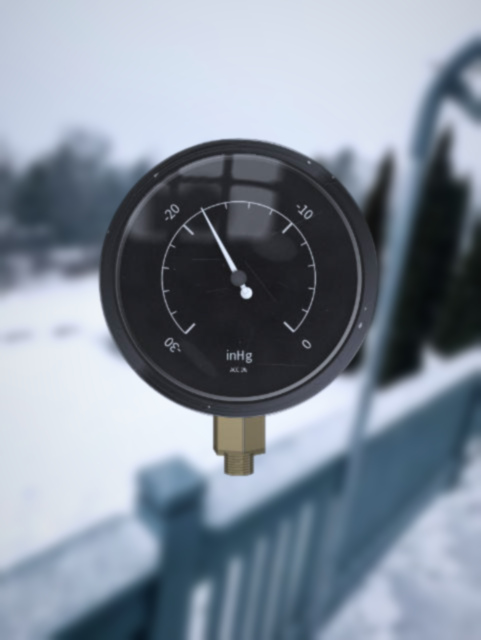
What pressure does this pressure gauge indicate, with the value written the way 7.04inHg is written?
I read -18inHg
